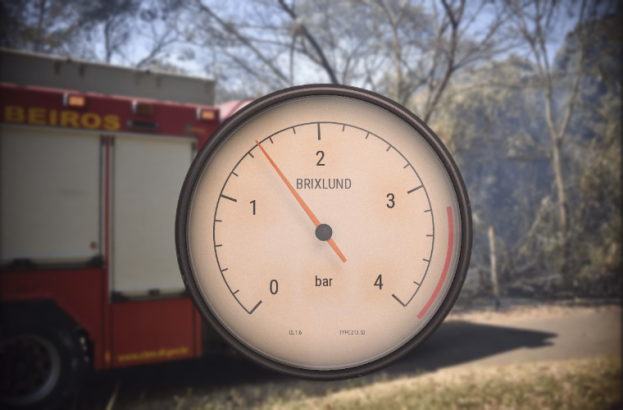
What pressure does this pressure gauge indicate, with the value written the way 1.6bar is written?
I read 1.5bar
